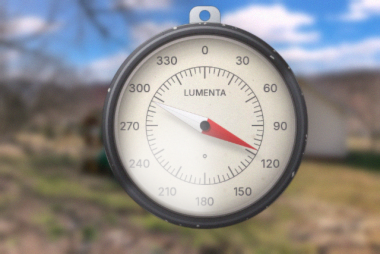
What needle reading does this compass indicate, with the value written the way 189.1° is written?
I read 115°
